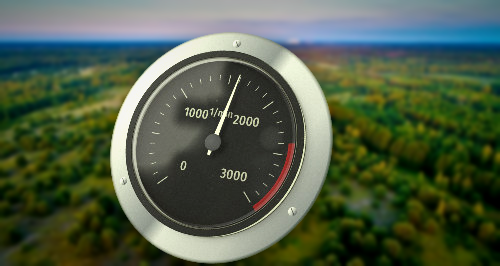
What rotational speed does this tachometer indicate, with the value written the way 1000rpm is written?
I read 1600rpm
